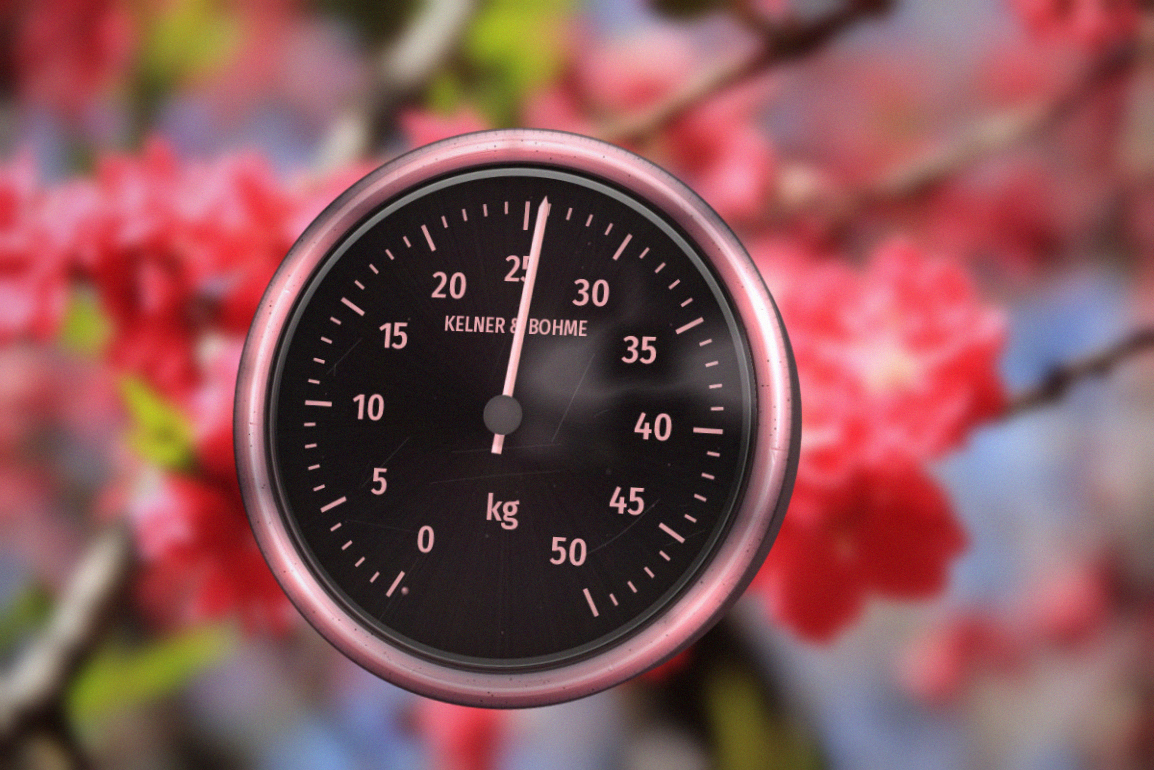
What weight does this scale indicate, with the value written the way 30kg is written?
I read 26kg
